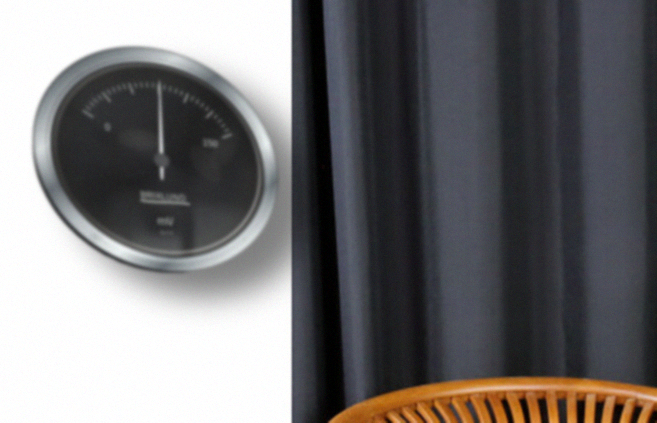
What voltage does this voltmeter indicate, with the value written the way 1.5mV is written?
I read 75mV
